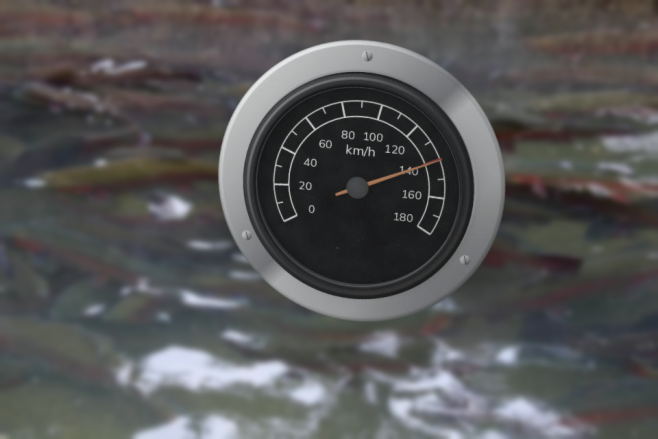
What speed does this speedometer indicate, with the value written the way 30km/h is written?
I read 140km/h
